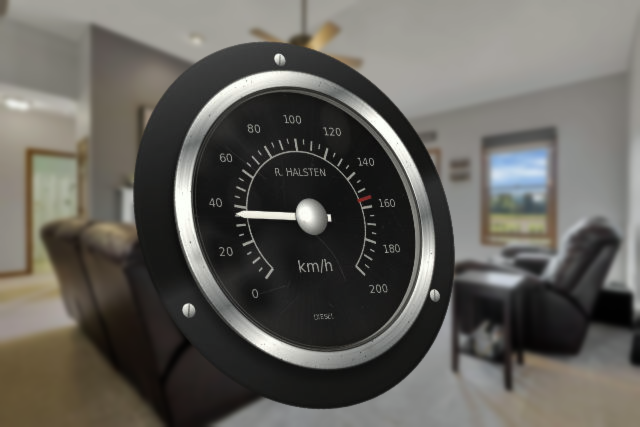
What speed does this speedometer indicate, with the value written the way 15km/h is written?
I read 35km/h
